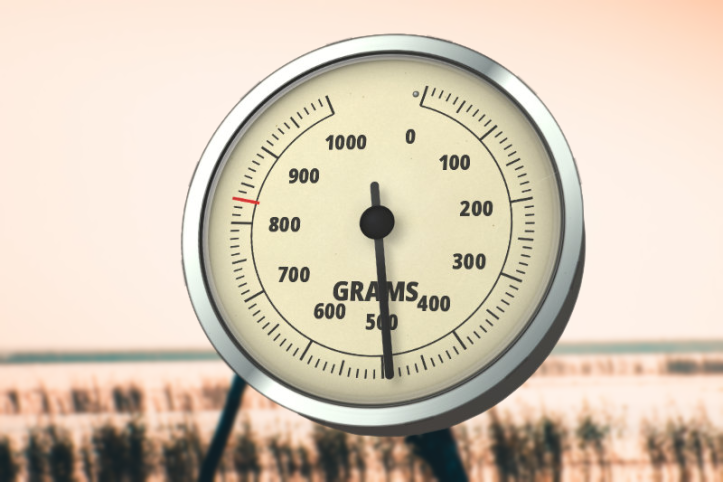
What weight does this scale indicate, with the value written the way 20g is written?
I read 490g
